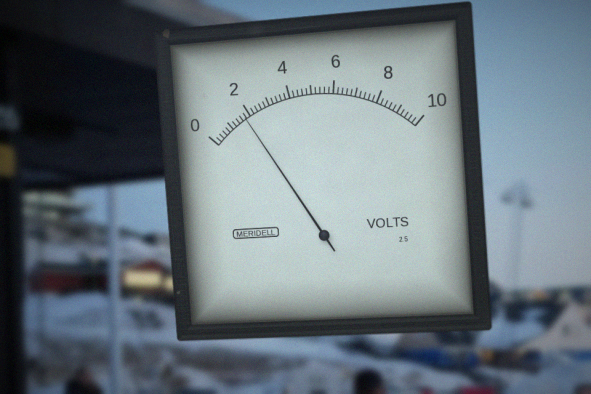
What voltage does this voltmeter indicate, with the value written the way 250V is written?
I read 1.8V
